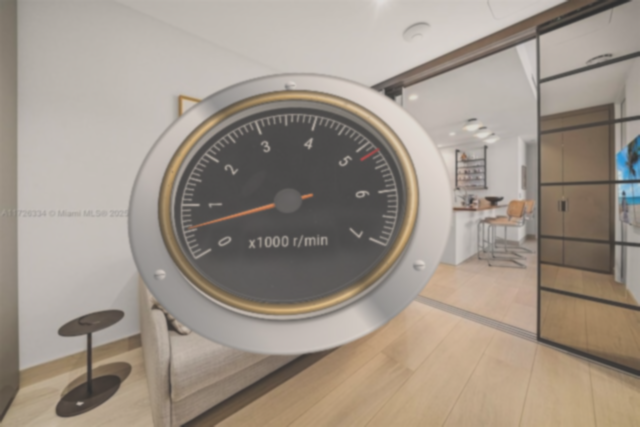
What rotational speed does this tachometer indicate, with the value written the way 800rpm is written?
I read 500rpm
